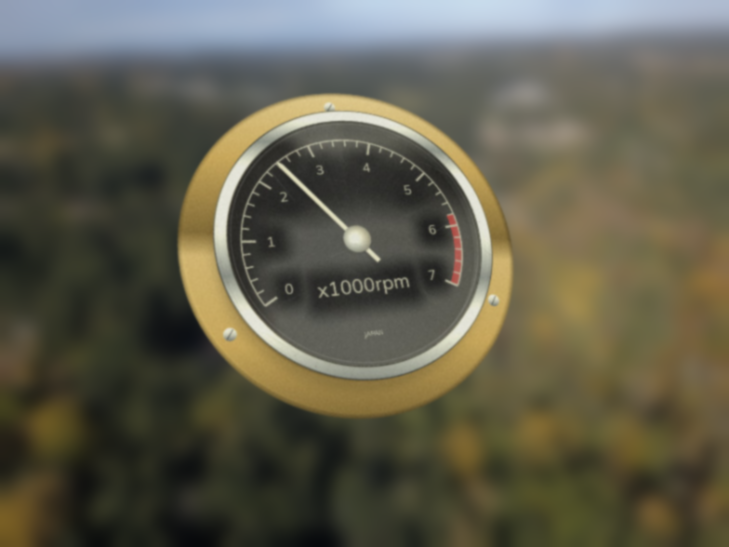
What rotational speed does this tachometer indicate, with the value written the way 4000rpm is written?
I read 2400rpm
